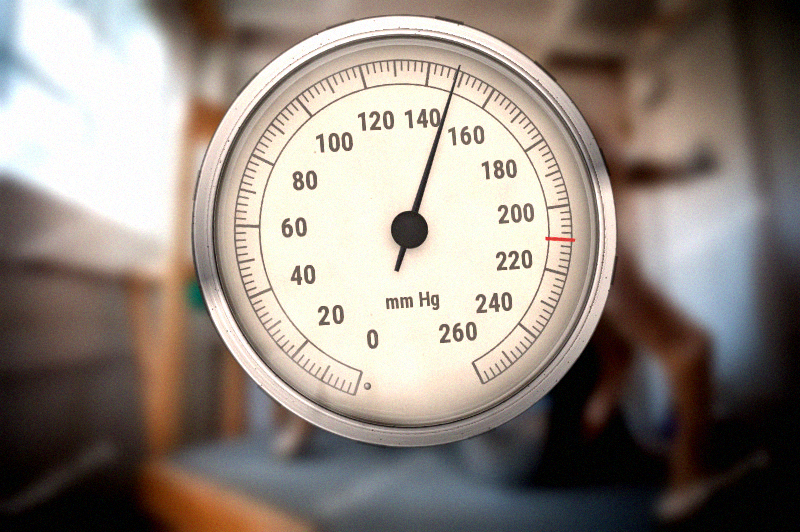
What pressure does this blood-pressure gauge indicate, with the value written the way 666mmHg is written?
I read 148mmHg
